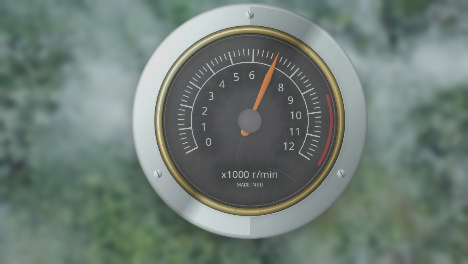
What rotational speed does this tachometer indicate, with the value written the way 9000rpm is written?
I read 7000rpm
